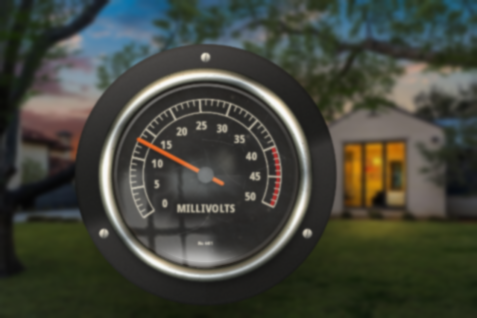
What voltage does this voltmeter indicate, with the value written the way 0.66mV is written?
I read 13mV
